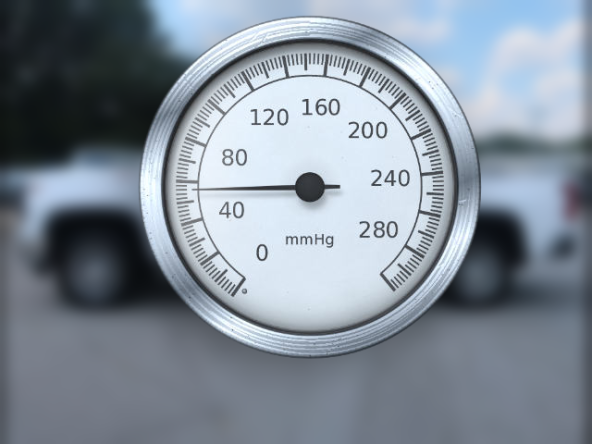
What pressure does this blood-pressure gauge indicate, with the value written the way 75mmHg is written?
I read 56mmHg
